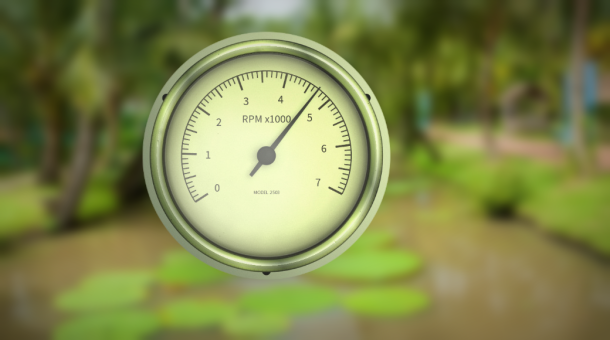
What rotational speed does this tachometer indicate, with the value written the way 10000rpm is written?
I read 4700rpm
